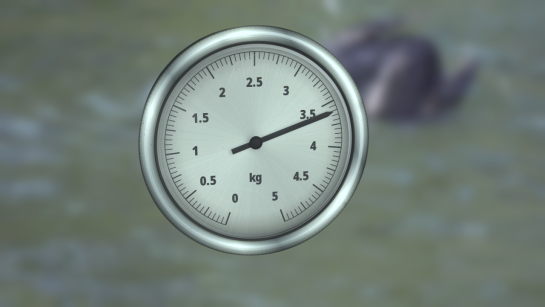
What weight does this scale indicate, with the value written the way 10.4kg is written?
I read 3.6kg
